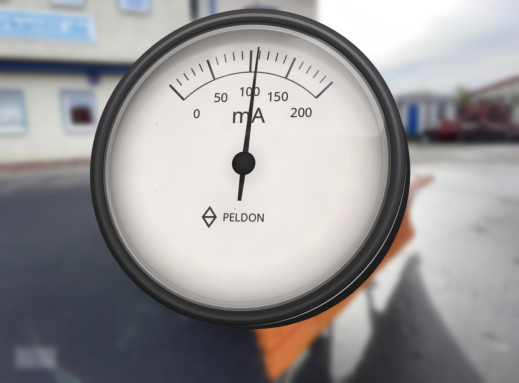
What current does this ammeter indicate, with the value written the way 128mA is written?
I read 110mA
